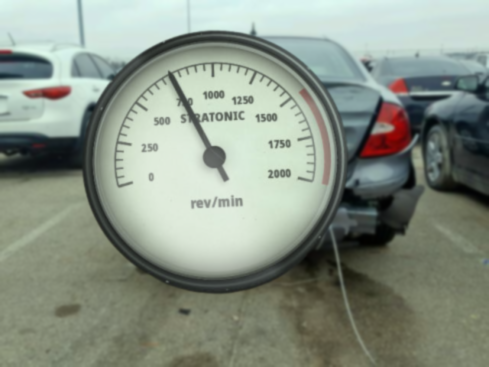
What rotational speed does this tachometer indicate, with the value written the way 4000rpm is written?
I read 750rpm
